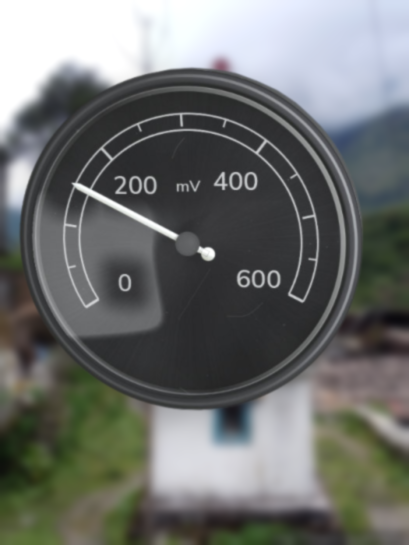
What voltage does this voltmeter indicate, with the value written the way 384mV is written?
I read 150mV
